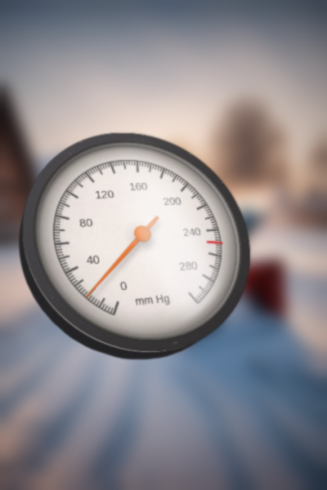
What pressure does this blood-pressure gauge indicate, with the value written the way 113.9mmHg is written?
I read 20mmHg
